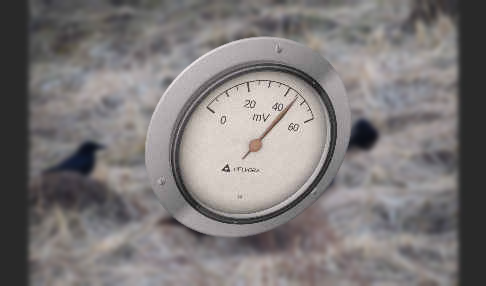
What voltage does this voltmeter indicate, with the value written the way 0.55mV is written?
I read 45mV
